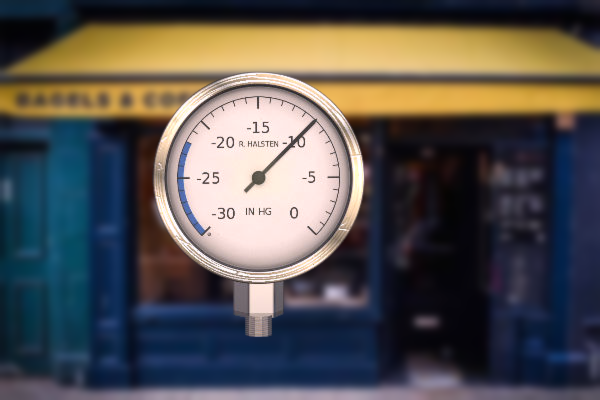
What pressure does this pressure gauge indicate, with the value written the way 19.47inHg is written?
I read -10inHg
